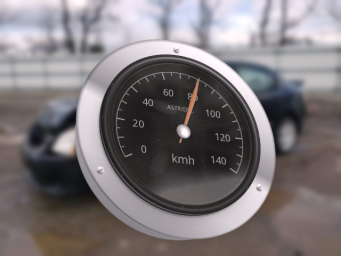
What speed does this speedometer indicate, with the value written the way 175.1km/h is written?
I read 80km/h
